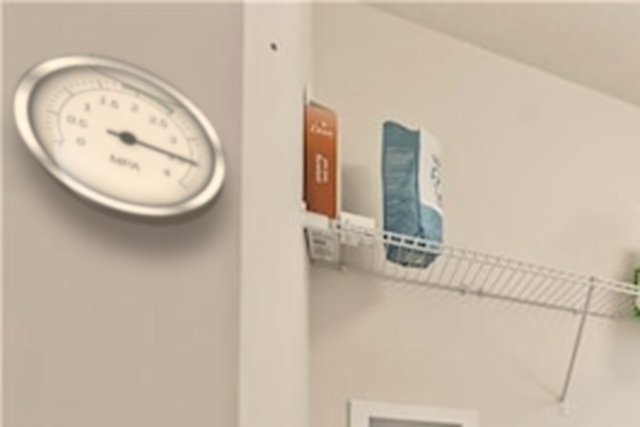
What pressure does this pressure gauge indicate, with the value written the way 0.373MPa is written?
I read 3.5MPa
